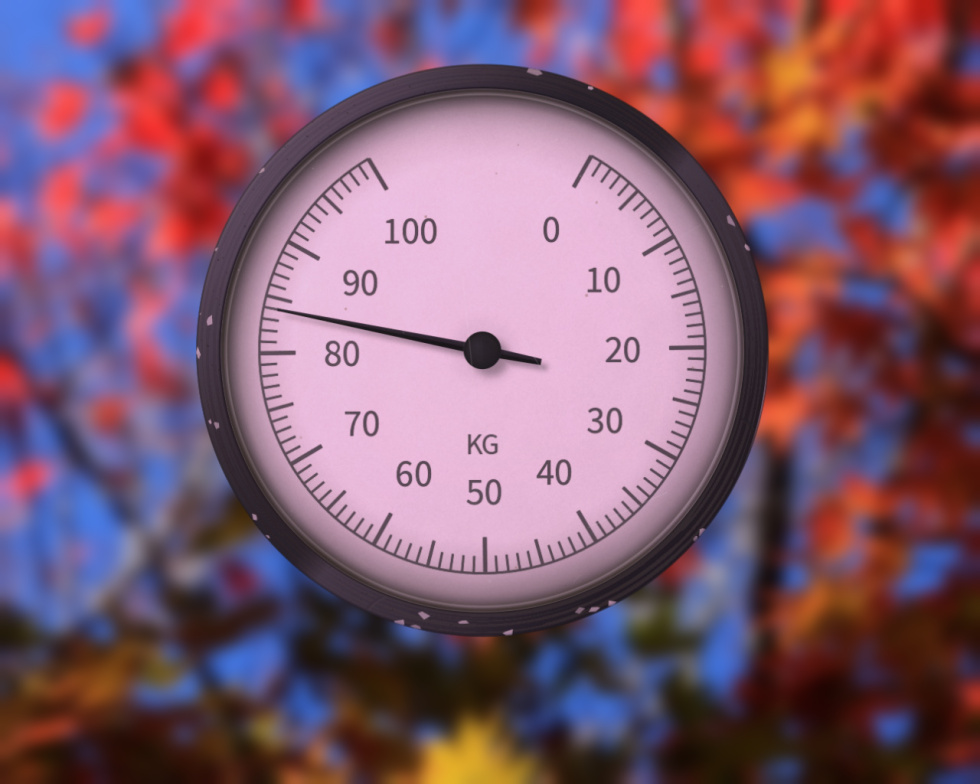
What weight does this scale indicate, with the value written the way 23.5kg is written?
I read 84kg
